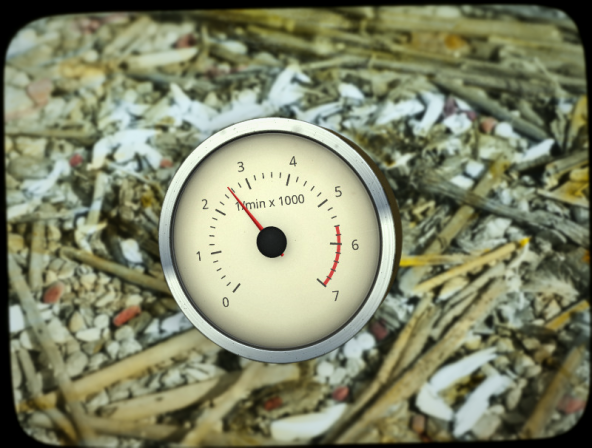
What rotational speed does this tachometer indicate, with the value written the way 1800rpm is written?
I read 2600rpm
